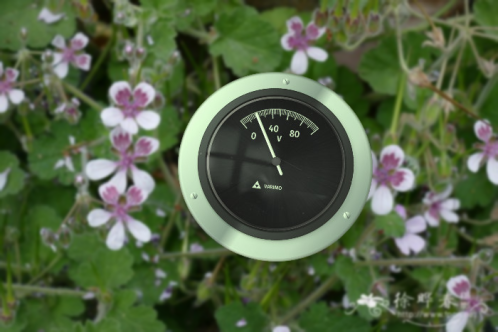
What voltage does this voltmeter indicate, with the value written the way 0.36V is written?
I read 20V
